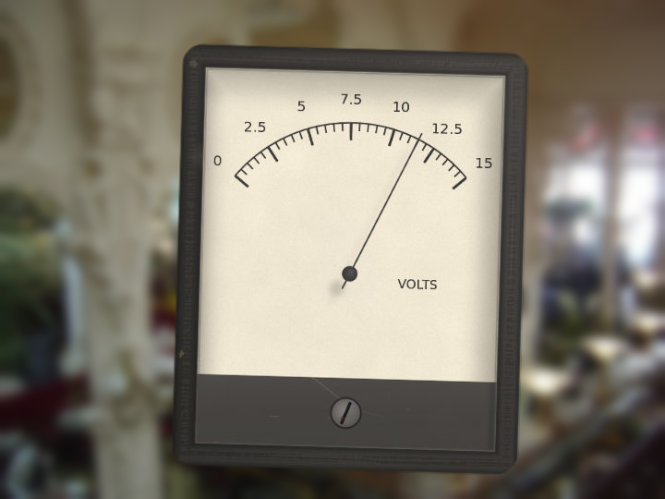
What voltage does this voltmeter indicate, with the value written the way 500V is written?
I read 11.5V
